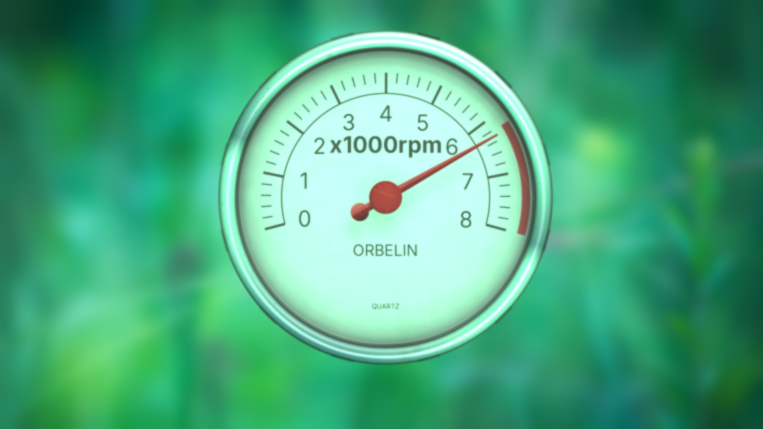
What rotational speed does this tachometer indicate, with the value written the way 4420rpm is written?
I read 6300rpm
